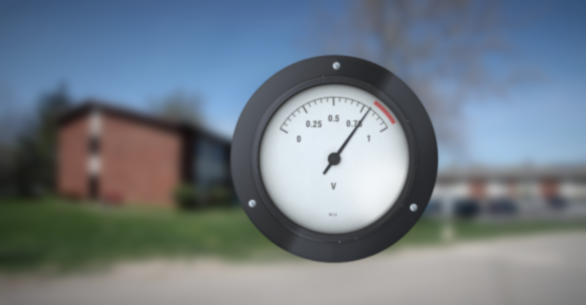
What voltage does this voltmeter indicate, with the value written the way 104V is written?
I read 0.8V
